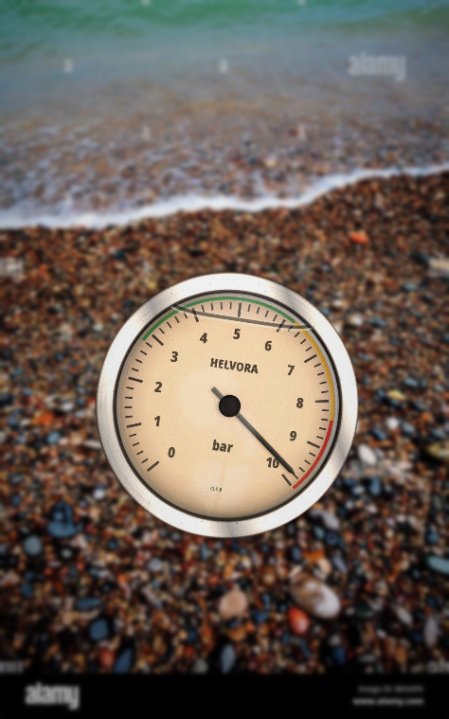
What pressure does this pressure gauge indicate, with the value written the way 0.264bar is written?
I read 9.8bar
